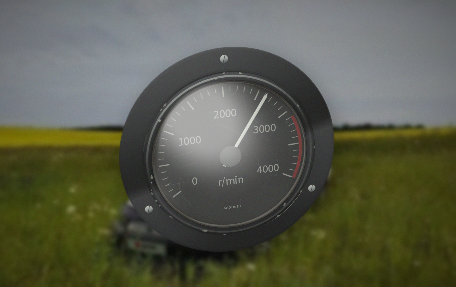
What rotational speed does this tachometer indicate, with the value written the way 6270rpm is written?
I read 2600rpm
